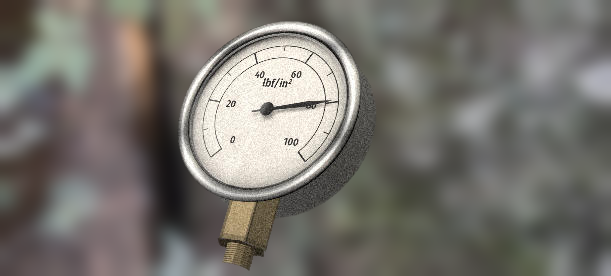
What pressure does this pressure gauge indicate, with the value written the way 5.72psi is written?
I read 80psi
